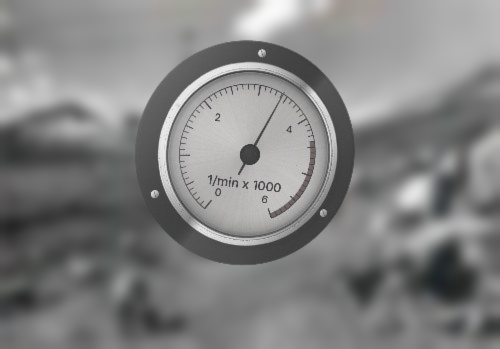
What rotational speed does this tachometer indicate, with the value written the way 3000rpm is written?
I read 3400rpm
